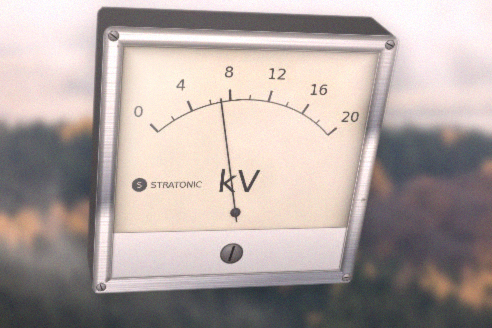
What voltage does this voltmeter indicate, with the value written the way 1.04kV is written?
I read 7kV
